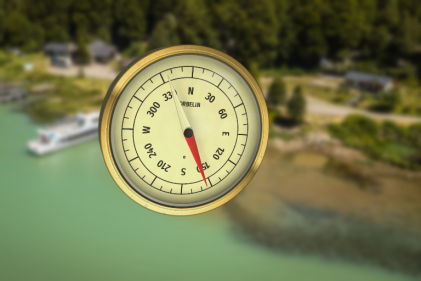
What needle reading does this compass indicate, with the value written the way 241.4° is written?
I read 155°
